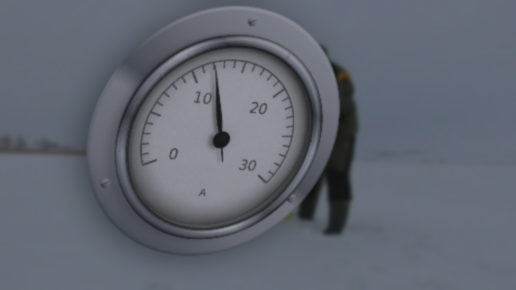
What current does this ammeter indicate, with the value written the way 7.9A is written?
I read 12A
